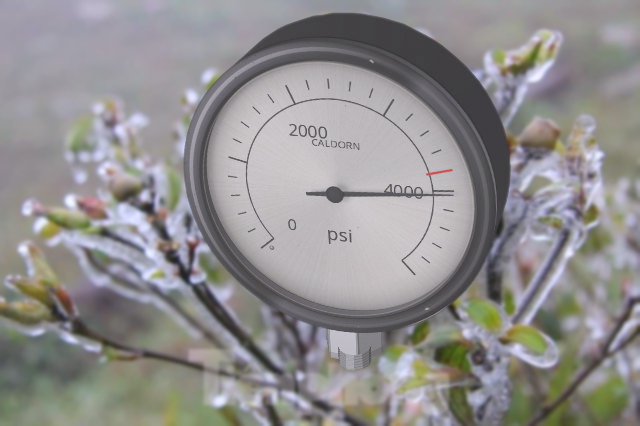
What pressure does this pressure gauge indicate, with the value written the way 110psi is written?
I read 4000psi
